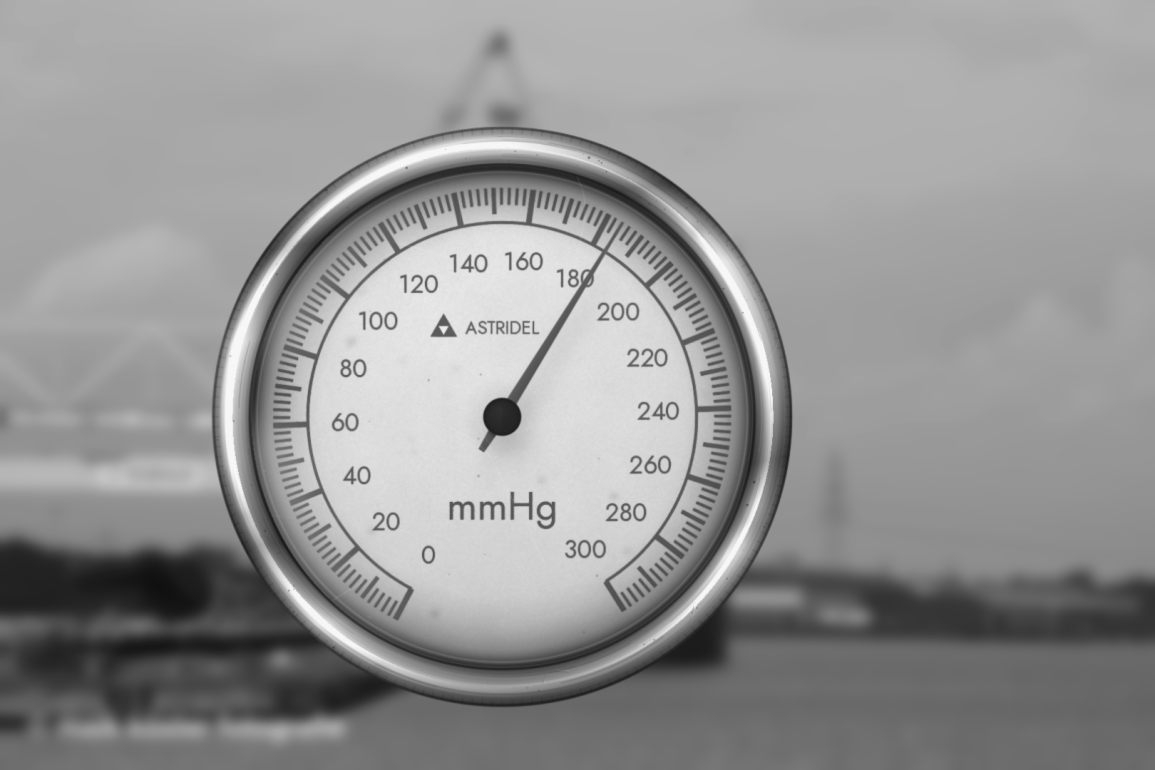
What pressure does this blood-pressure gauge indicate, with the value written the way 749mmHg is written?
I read 184mmHg
